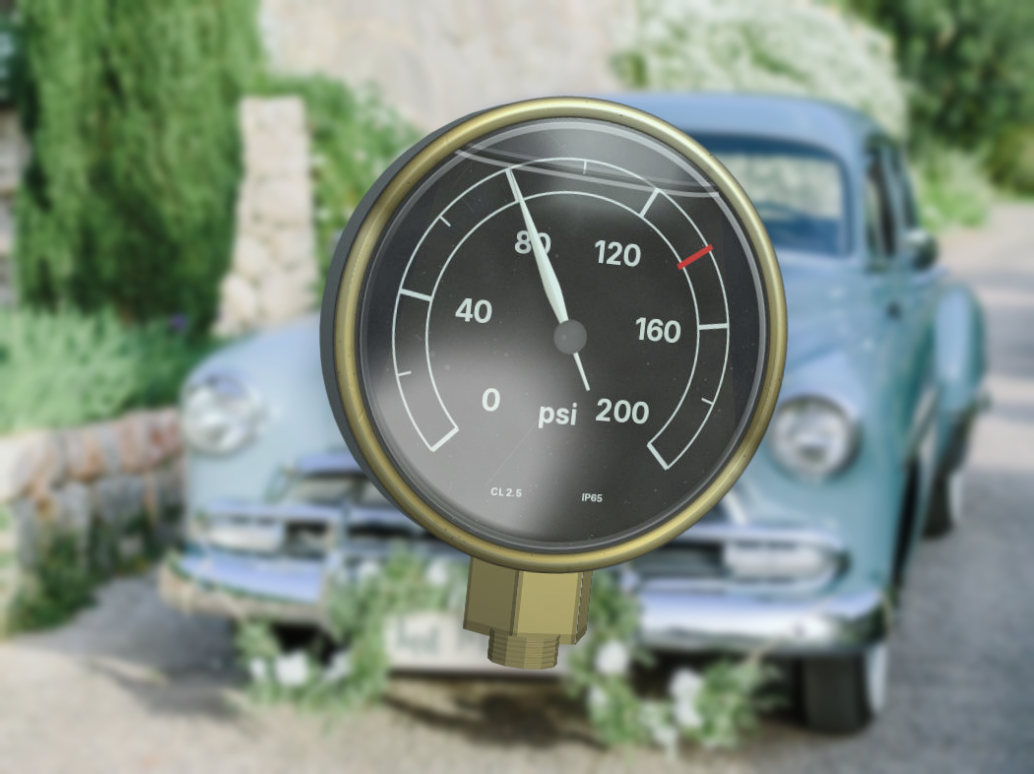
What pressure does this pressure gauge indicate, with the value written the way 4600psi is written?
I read 80psi
